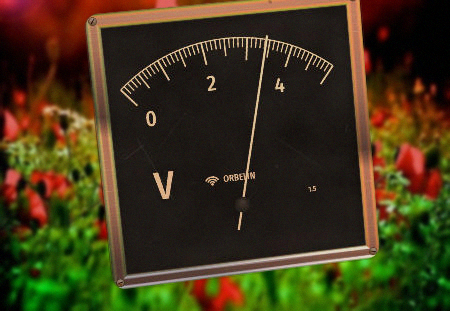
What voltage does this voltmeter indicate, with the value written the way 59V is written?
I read 3.4V
